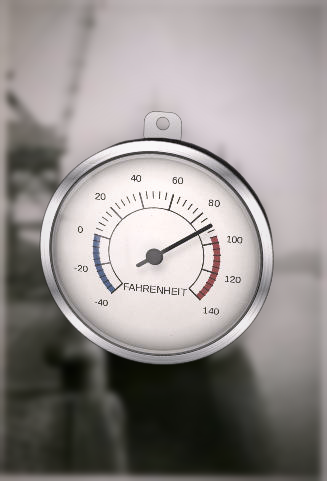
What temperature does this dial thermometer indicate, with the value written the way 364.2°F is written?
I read 88°F
